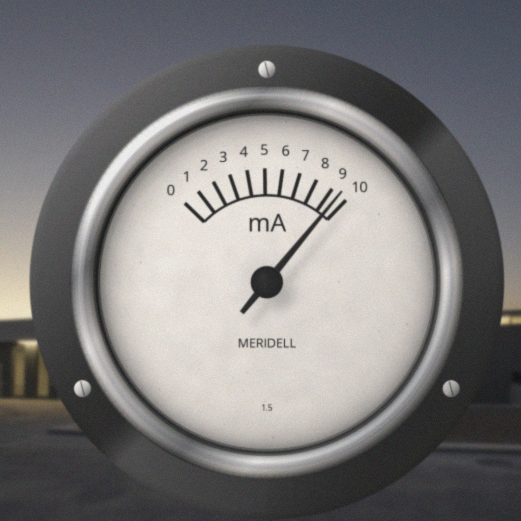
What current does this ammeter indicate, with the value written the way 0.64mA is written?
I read 9.5mA
